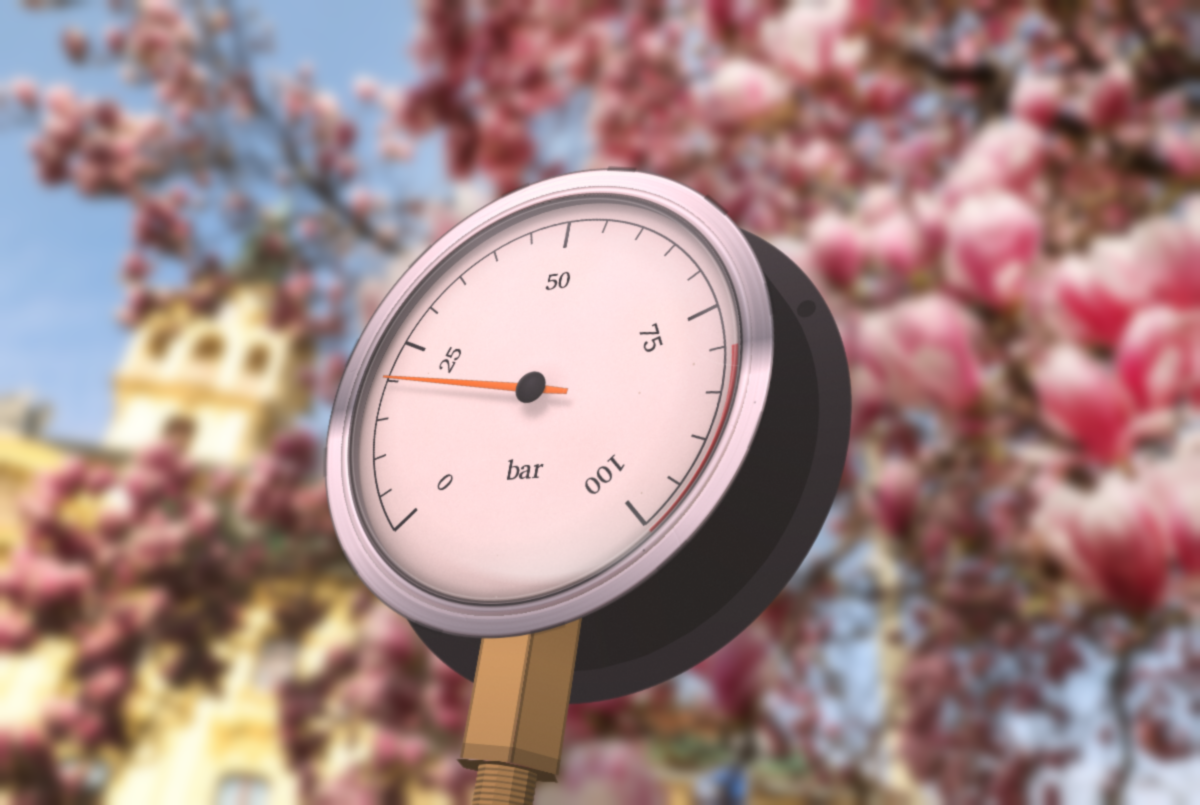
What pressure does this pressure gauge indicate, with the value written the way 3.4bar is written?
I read 20bar
